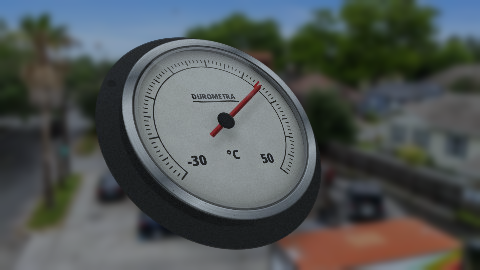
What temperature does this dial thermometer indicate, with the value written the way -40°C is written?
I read 25°C
